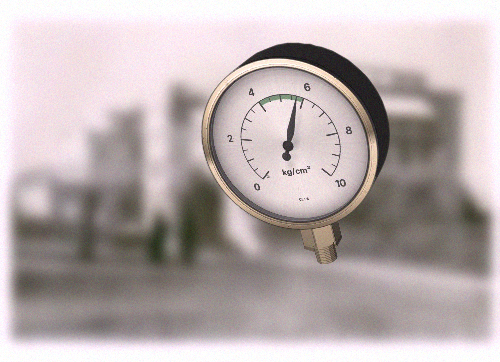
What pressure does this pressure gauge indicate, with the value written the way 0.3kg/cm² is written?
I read 5.75kg/cm²
